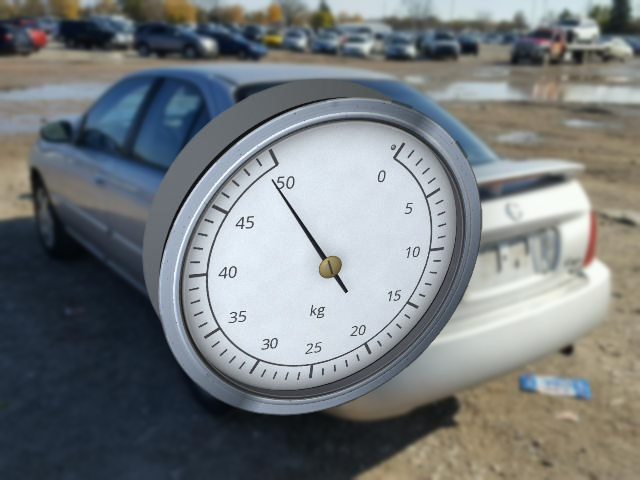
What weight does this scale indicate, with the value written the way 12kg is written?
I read 49kg
